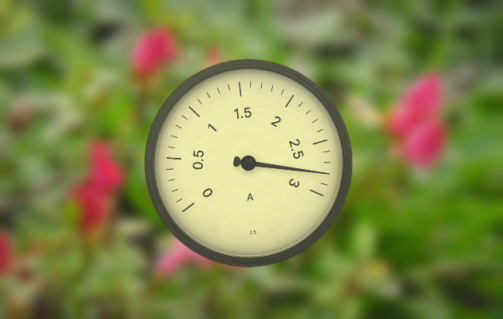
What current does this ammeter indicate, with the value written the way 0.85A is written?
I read 2.8A
